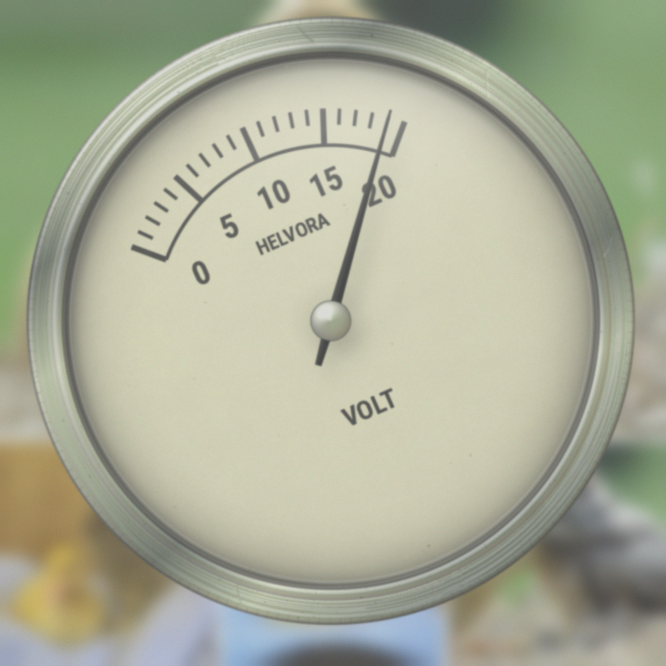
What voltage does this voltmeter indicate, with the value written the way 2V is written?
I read 19V
